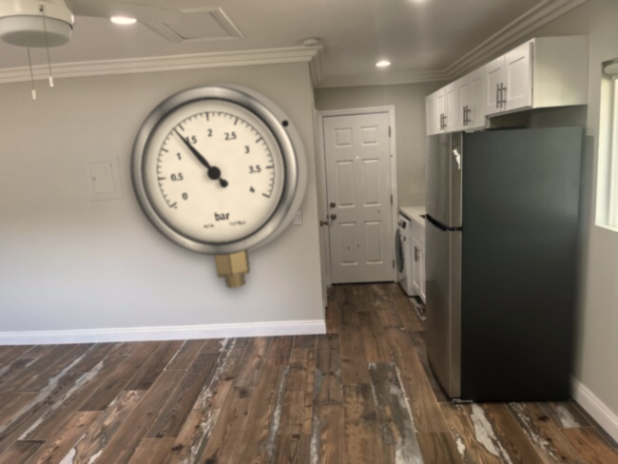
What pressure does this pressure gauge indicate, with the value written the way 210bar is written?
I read 1.4bar
